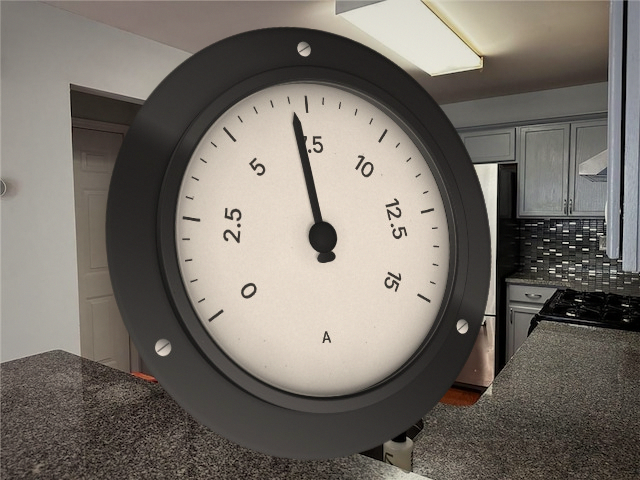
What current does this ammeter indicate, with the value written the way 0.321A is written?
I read 7A
